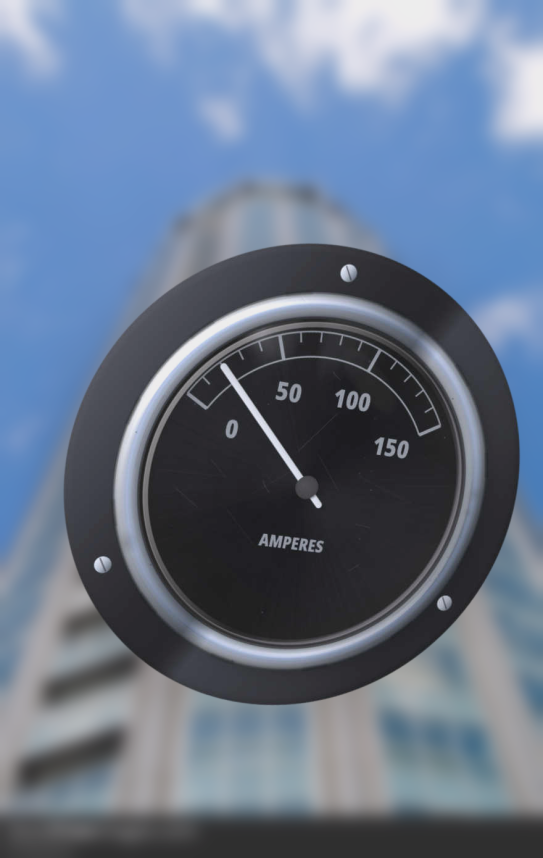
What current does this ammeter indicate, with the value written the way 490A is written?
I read 20A
